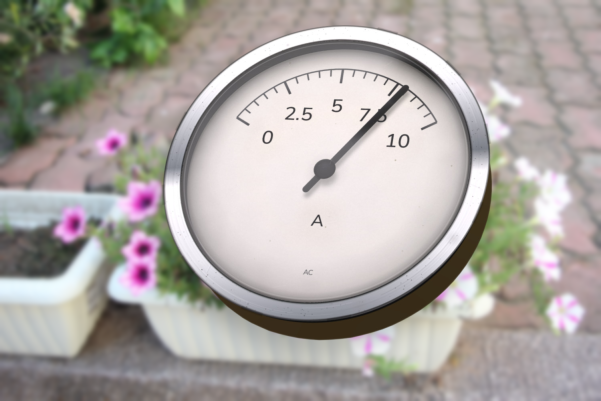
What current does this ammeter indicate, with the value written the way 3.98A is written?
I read 8A
